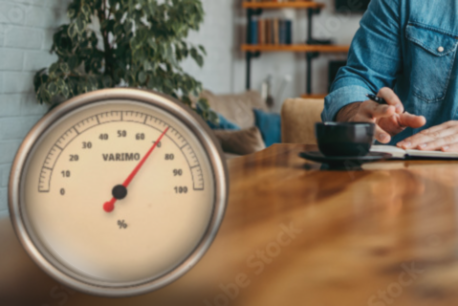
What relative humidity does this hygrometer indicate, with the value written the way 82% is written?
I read 70%
